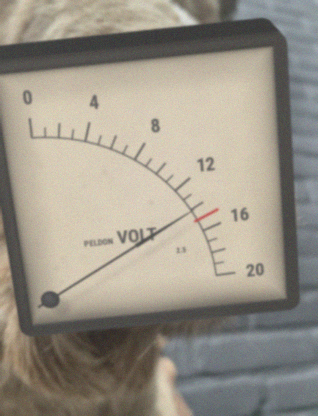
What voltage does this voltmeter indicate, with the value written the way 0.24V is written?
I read 14V
